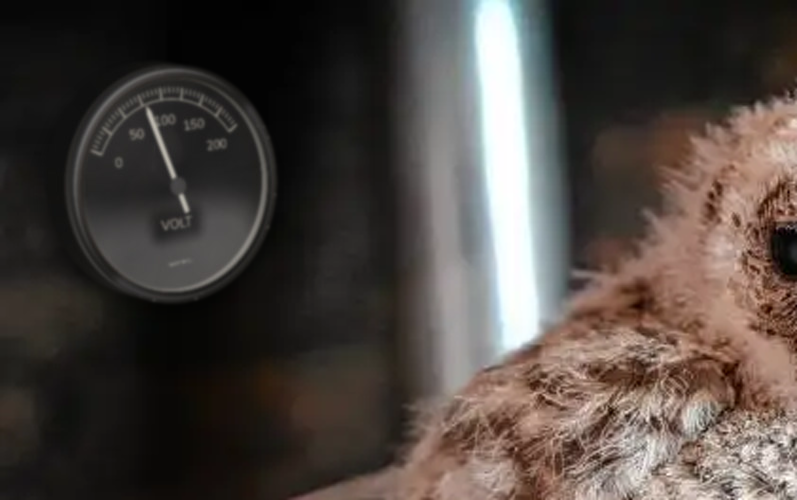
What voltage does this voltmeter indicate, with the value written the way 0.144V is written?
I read 75V
